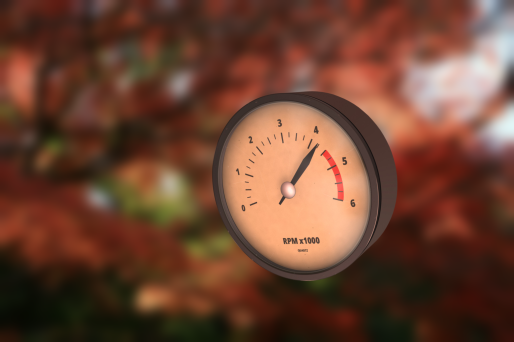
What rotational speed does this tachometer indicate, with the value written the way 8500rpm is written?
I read 4250rpm
